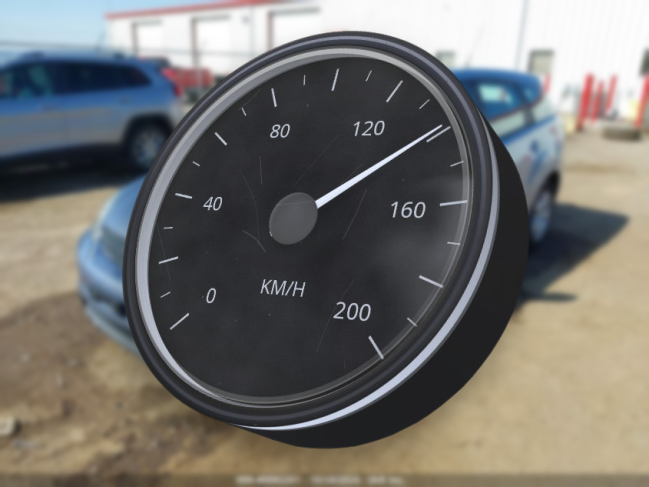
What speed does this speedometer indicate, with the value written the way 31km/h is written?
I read 140km/h
